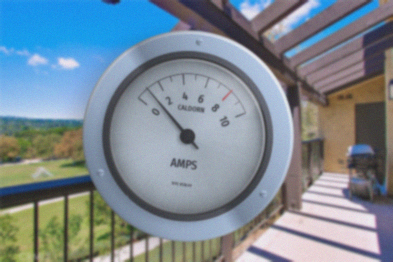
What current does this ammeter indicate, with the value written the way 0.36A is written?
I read 1A
